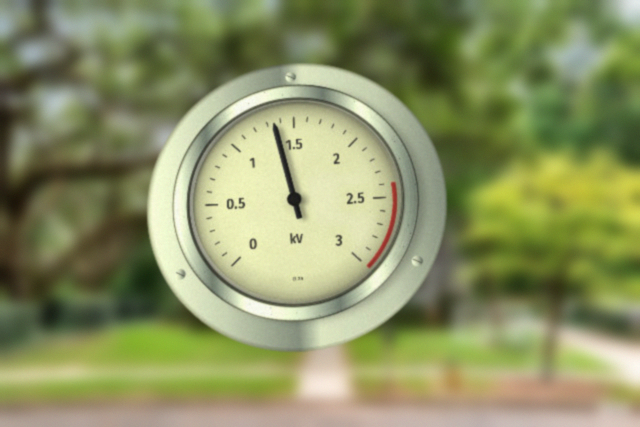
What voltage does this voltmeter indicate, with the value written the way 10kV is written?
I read 1.35kV
